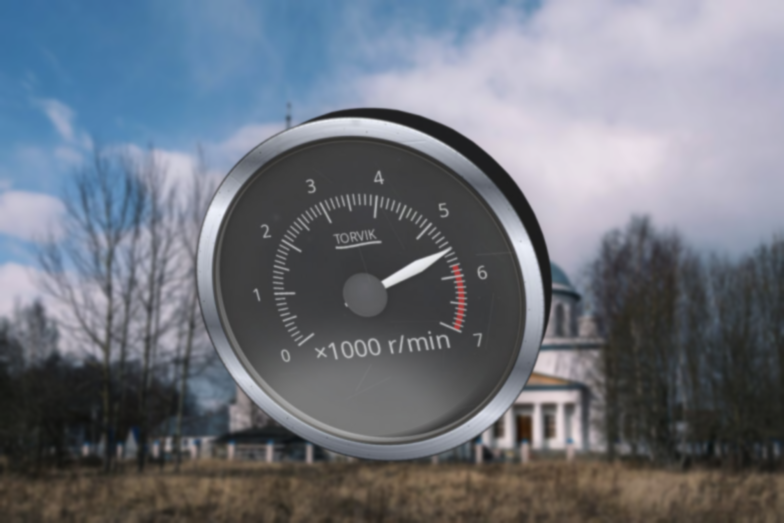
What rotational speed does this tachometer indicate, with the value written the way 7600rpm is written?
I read 5500rpm
